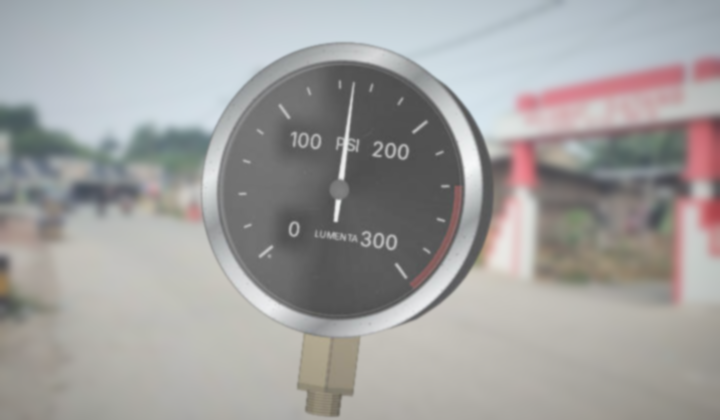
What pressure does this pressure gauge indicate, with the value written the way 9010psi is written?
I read 150psi
